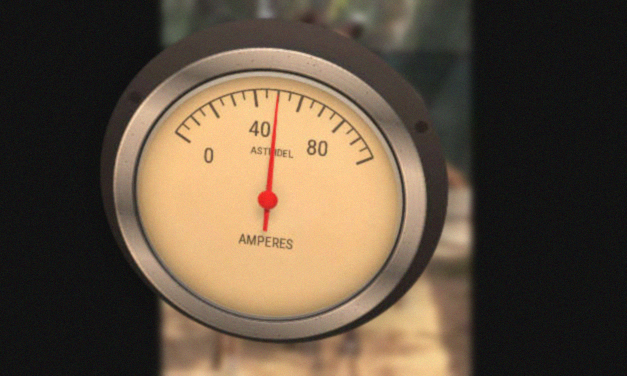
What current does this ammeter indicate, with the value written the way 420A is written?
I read 50A
